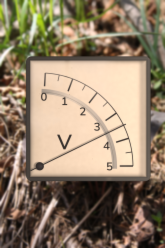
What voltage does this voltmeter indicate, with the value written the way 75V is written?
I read 3.5V
